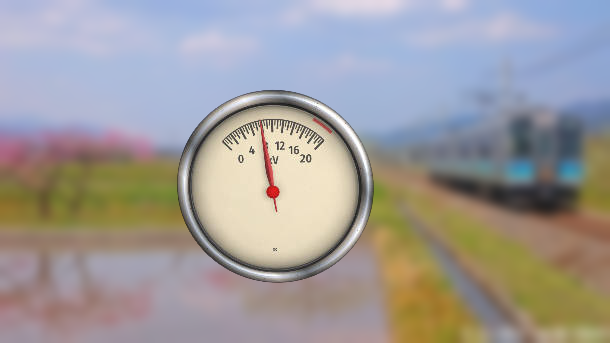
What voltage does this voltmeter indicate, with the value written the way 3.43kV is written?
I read 8kV
